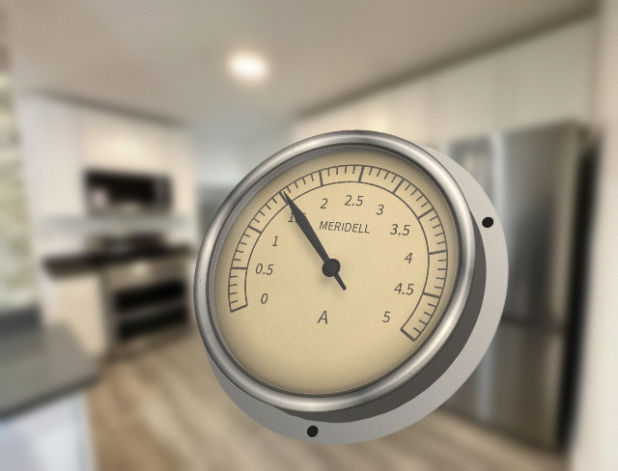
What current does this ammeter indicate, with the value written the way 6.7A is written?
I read 1.55A
